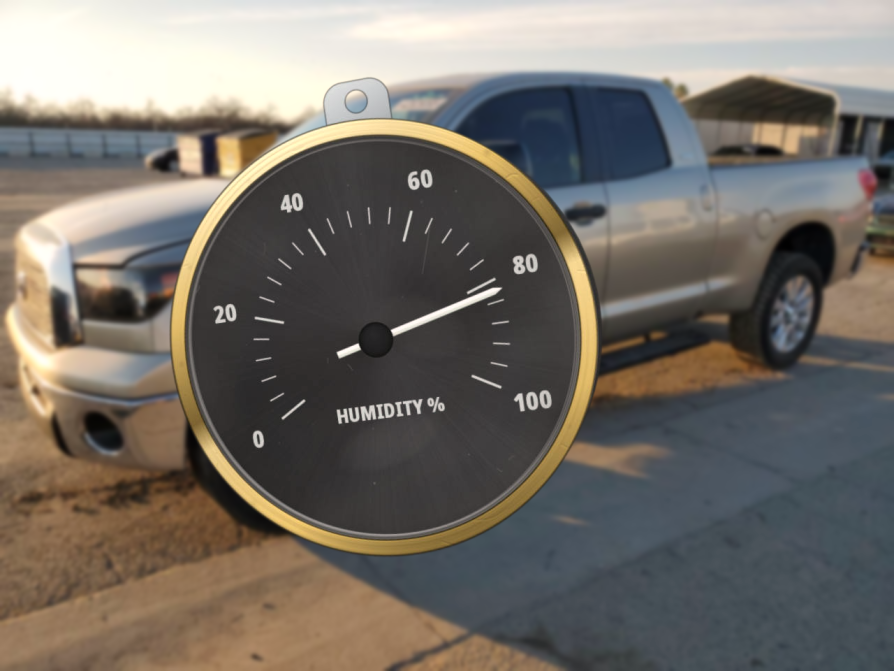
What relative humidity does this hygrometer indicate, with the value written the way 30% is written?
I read 82%
